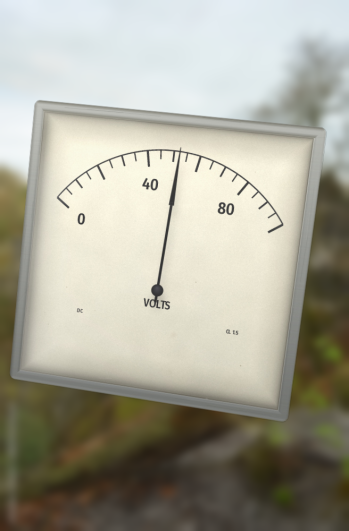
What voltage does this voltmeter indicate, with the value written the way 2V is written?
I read 52.5V
